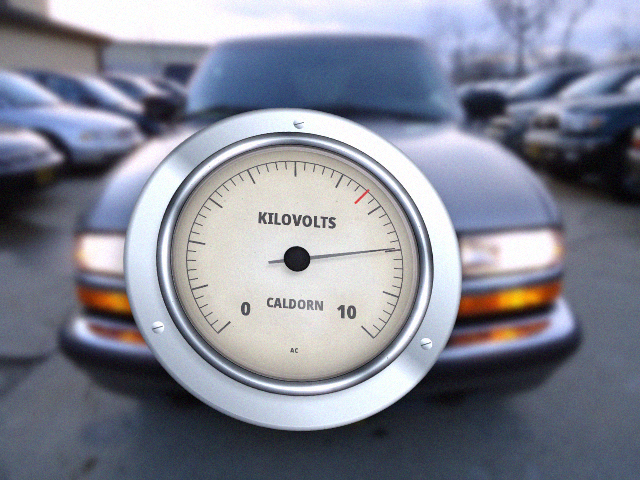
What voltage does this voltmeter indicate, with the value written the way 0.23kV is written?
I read 8kV
